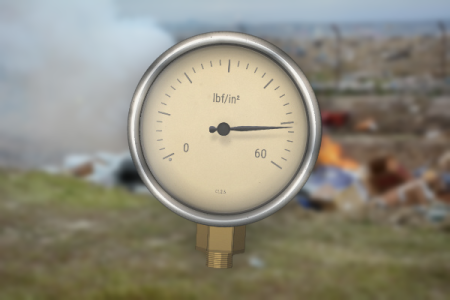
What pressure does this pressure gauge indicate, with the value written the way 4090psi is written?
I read 51psi
